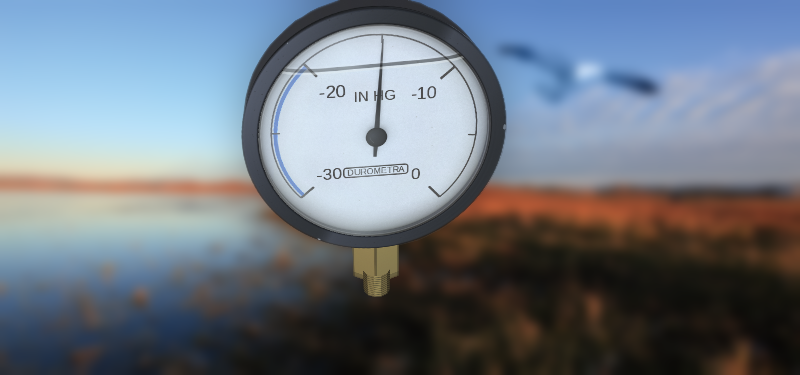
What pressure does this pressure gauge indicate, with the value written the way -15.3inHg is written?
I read -15inHg
